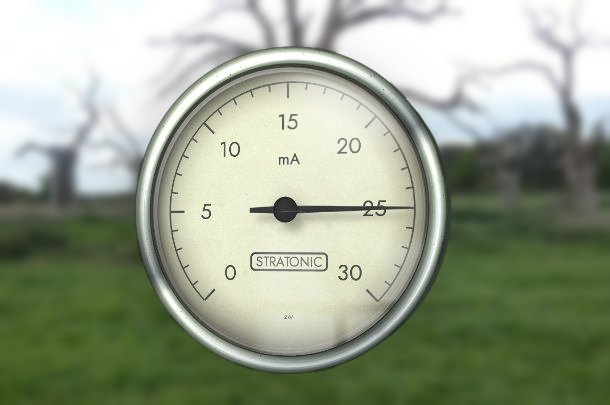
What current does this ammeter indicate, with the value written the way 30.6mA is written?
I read 25mA
